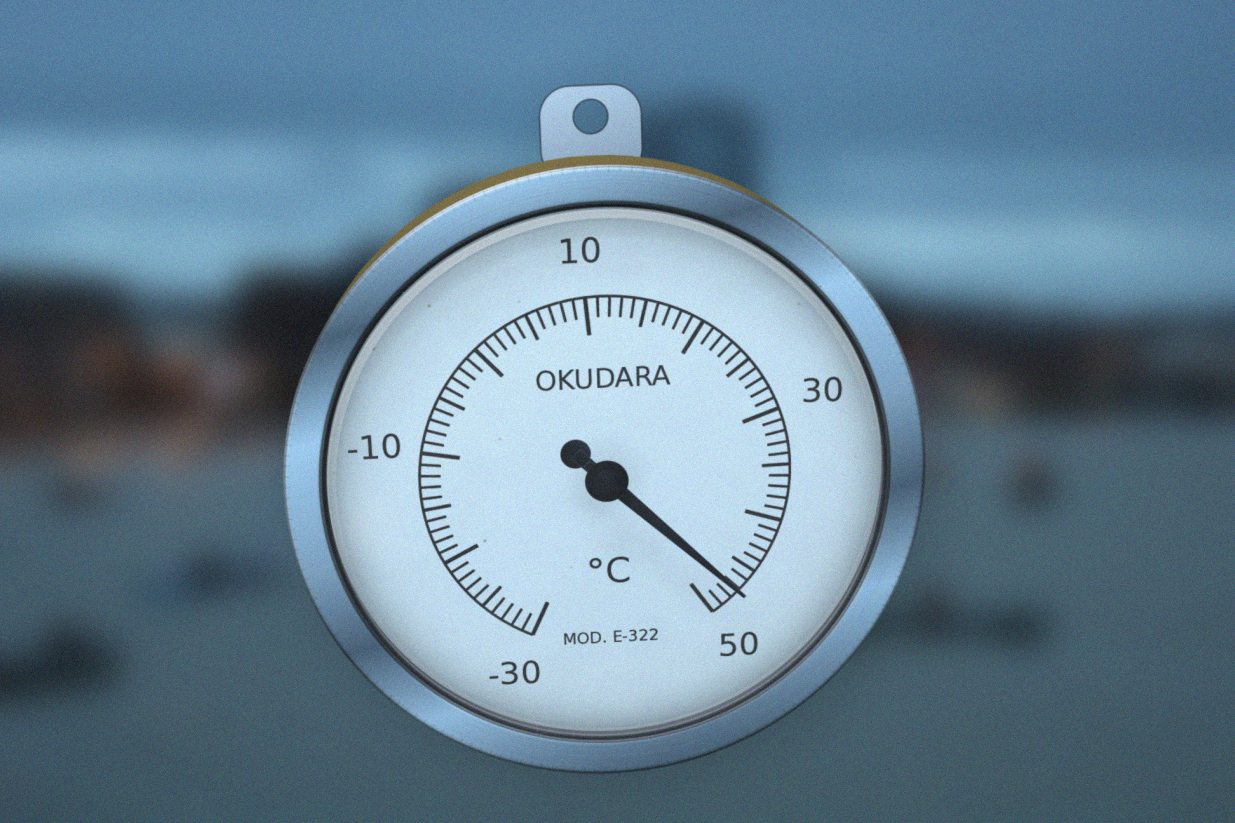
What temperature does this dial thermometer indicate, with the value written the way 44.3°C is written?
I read 47°C
